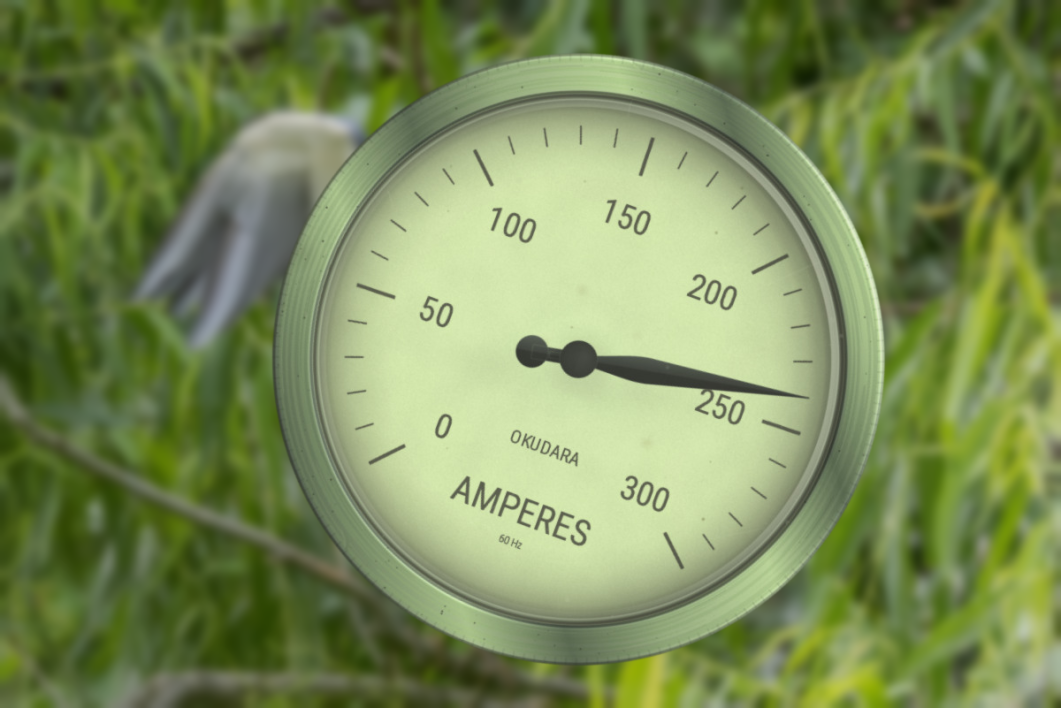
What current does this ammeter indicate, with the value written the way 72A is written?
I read 240A
